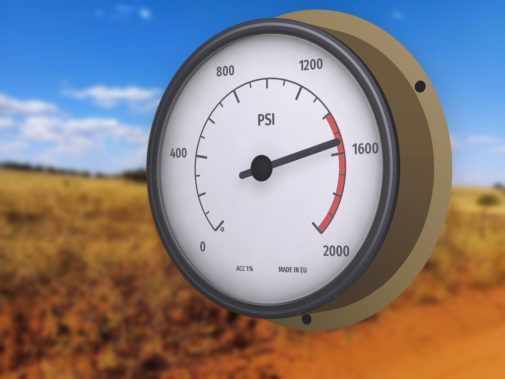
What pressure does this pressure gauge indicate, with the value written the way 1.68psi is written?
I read 1550psi
